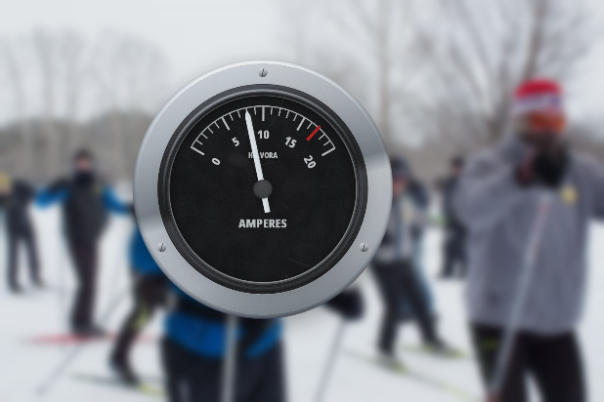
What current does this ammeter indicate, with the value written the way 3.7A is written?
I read 8A
